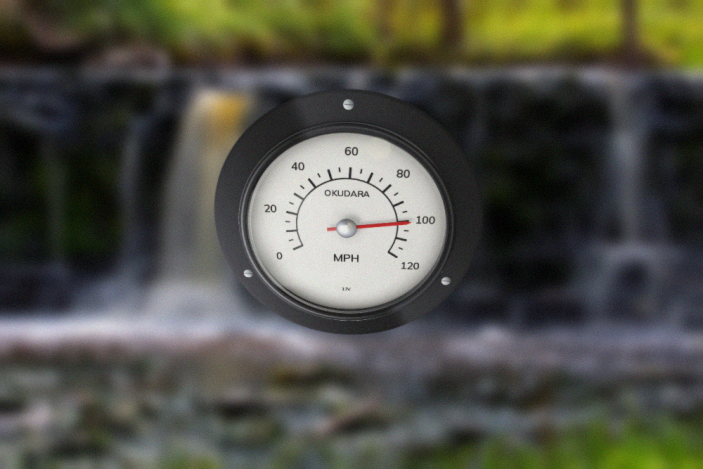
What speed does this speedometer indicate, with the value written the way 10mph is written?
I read 100mph
